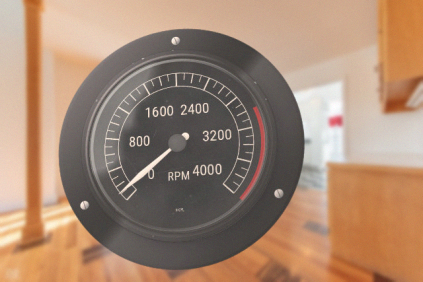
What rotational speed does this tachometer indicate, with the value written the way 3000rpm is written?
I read 100rpm
